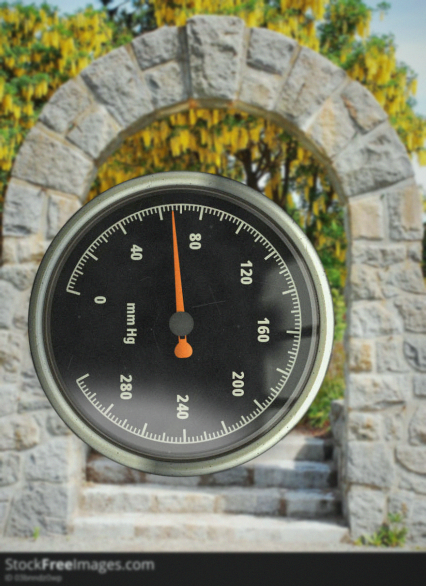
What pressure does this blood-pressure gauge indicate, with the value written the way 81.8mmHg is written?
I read 66mmHg
